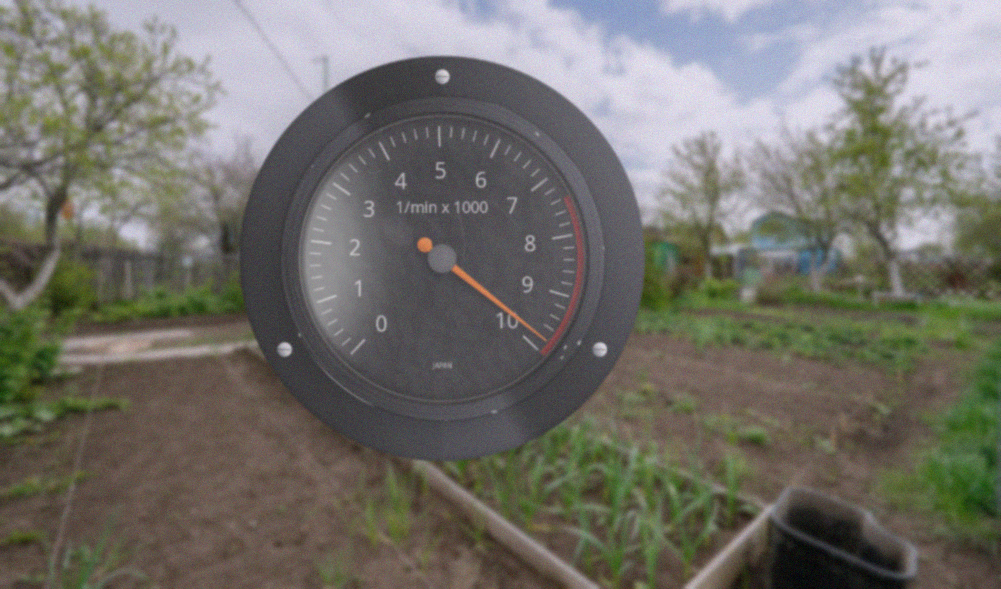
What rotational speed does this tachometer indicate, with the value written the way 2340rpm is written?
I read 9800rpm
